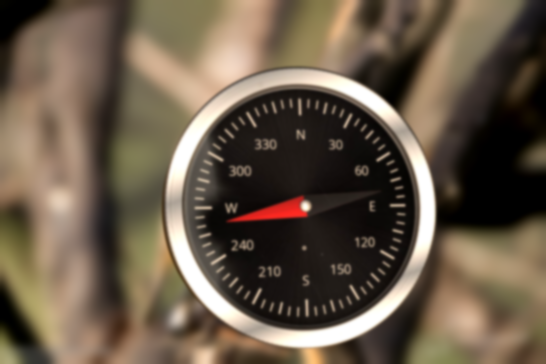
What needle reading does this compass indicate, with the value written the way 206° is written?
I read 260°
